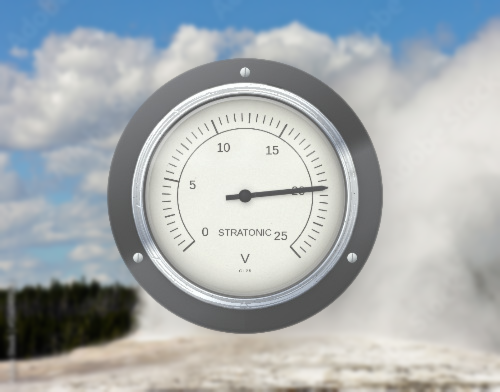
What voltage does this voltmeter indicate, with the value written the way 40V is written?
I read 20V
